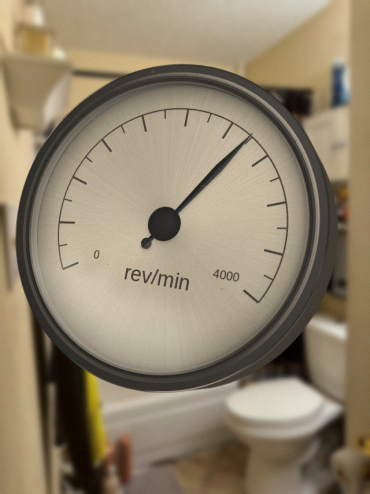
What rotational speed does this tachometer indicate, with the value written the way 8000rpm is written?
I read 2600rpm
